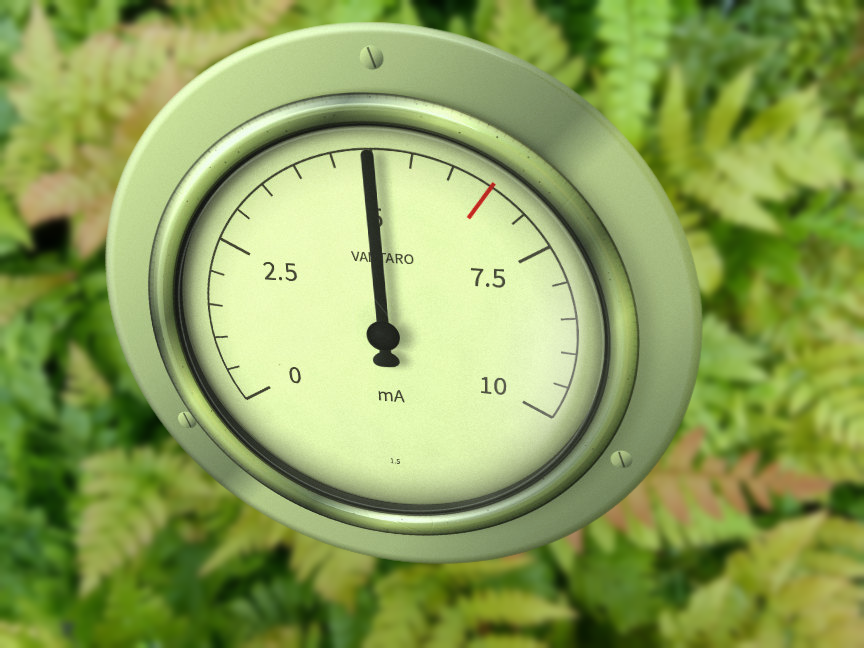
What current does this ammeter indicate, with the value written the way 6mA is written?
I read 5mA
